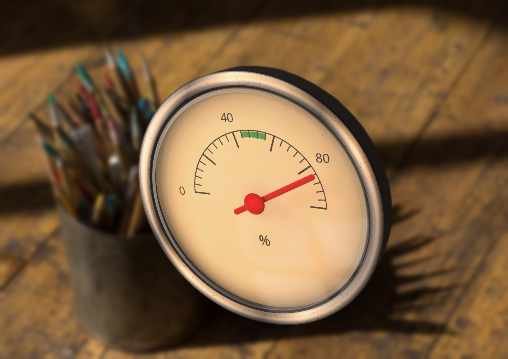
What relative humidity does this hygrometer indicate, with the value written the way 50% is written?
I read 84%
